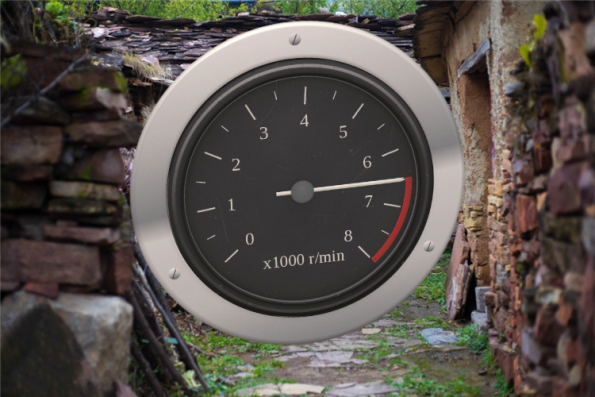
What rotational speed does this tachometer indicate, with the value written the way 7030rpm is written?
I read 6500rpm
